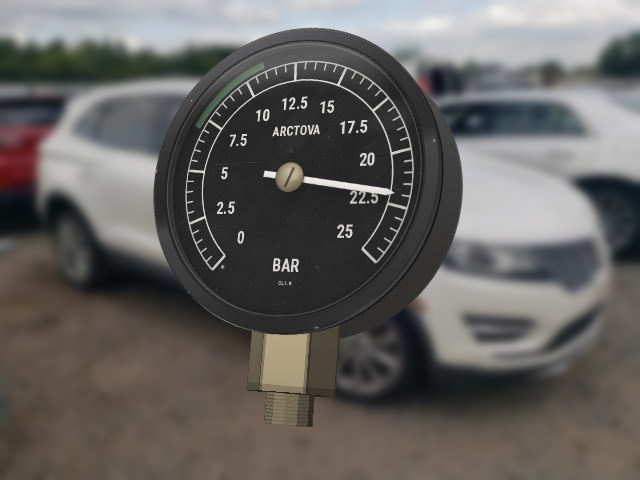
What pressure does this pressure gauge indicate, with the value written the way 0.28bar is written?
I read 22bar
